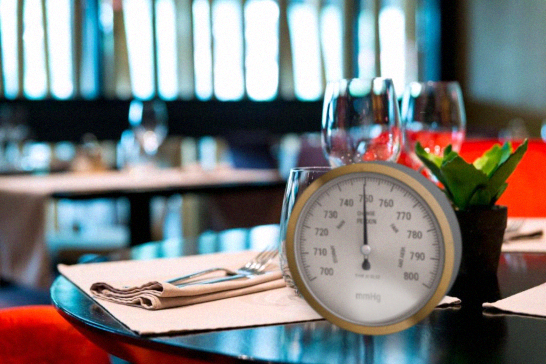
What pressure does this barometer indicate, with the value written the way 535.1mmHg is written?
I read 750mmHg
